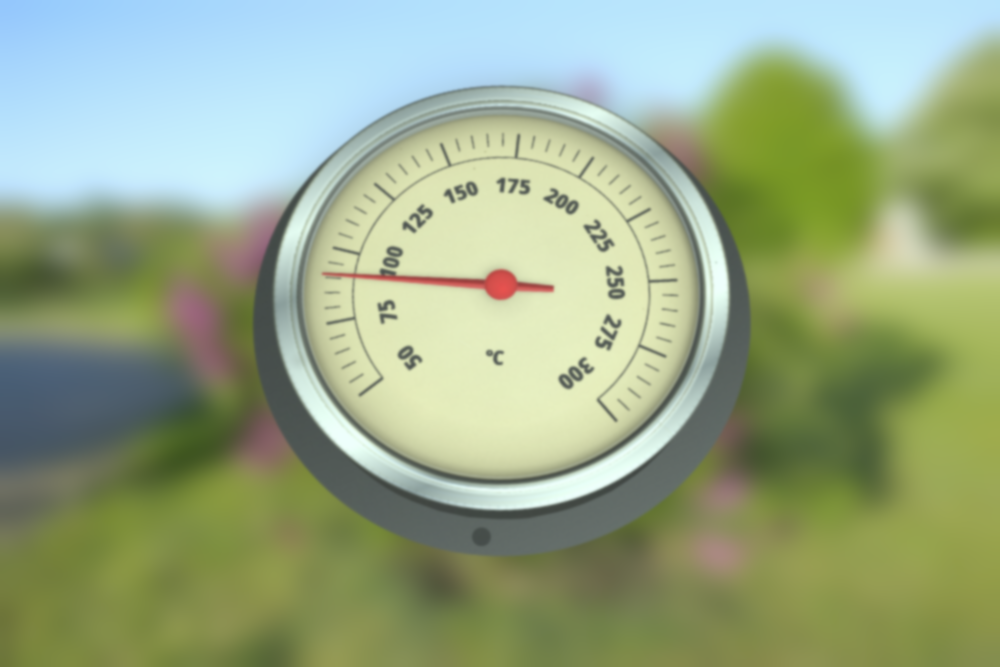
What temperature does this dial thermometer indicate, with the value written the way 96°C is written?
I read 90°C
